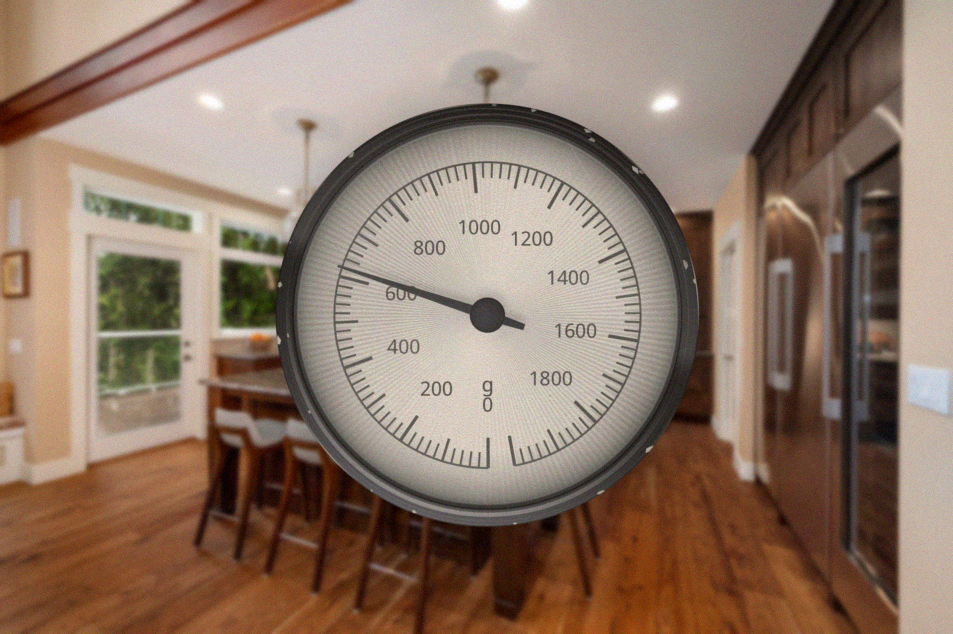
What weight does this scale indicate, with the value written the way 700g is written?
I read 620g
